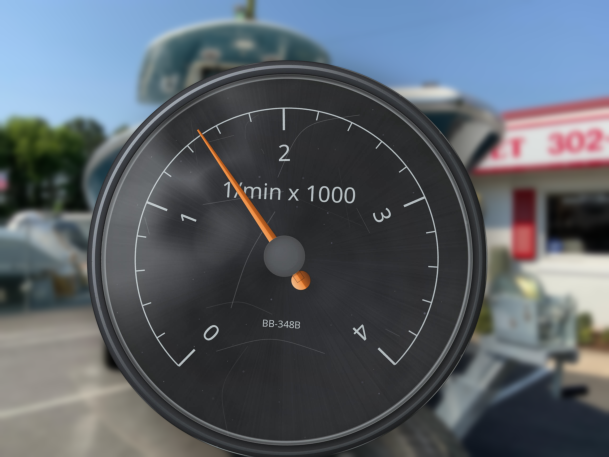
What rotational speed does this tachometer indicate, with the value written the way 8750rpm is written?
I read 1500rpm
